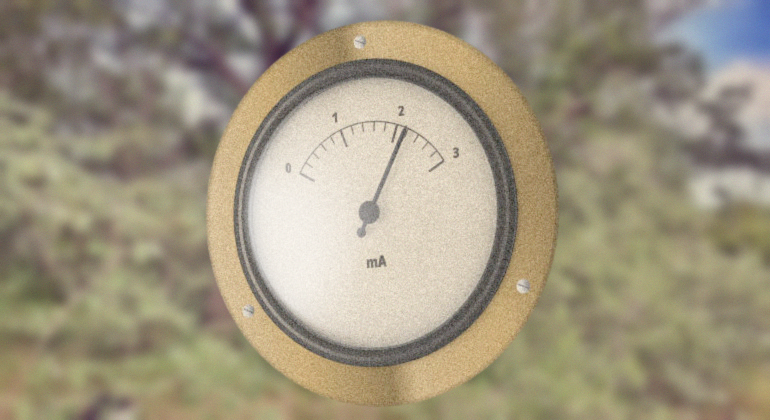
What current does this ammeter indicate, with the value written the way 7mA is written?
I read 2.2mA
